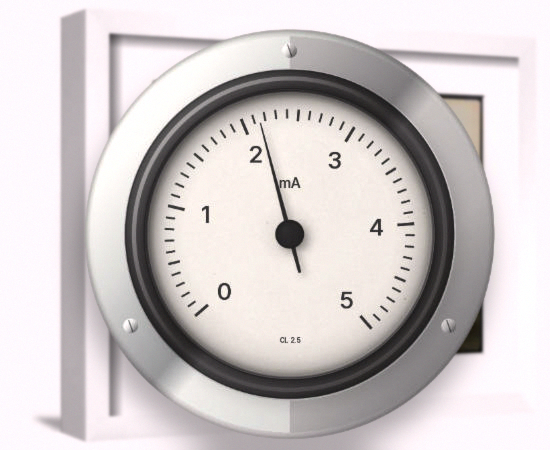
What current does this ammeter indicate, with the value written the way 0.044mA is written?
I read 2.15mA
